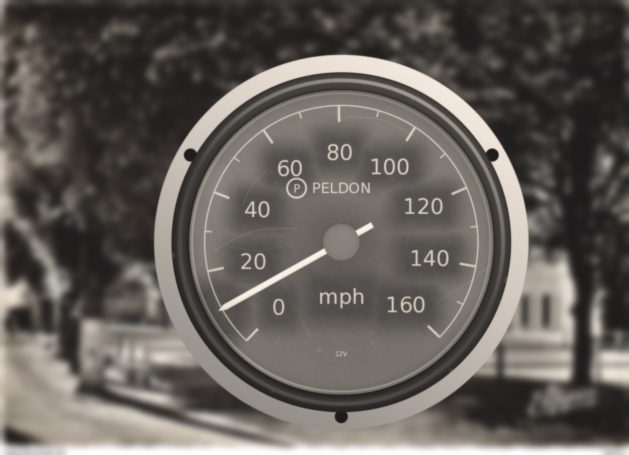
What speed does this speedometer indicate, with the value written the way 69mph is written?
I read 10mph
